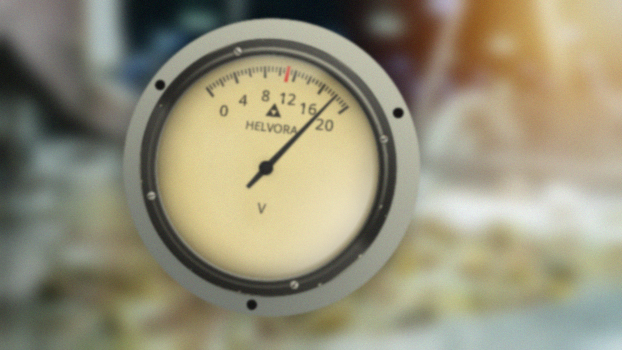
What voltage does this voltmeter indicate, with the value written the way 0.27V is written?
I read 18V
